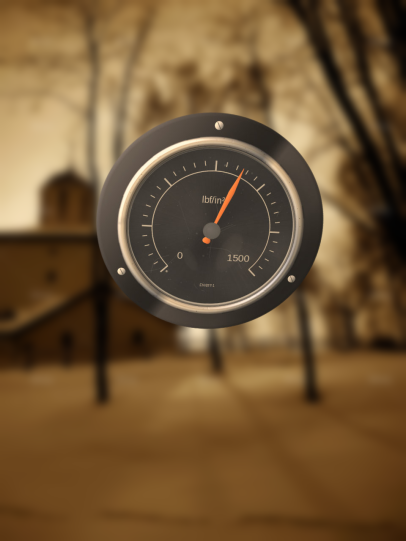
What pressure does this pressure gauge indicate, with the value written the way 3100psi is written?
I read 875psi
